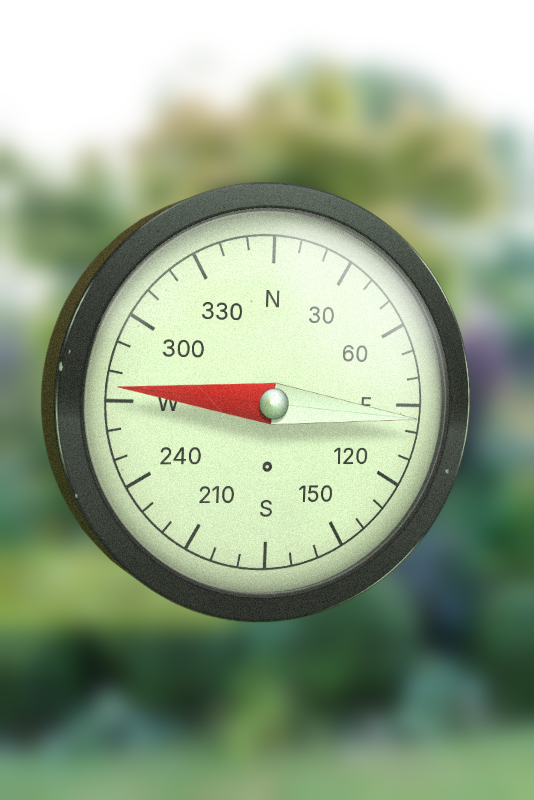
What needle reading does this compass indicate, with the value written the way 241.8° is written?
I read 275°
